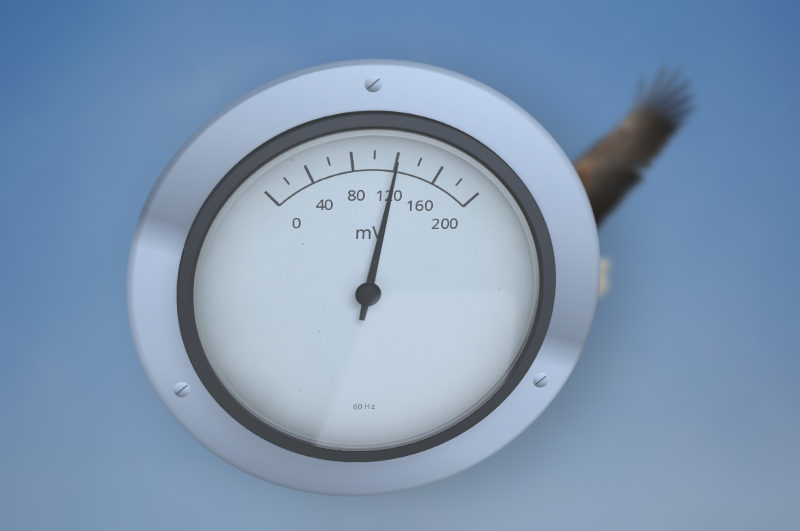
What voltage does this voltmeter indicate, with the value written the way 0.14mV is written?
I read 120mV
